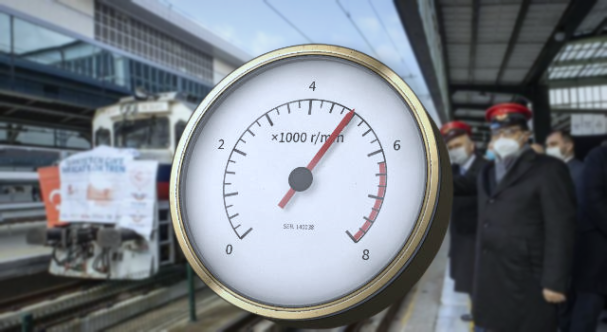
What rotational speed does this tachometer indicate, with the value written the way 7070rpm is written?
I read 5000rpm
